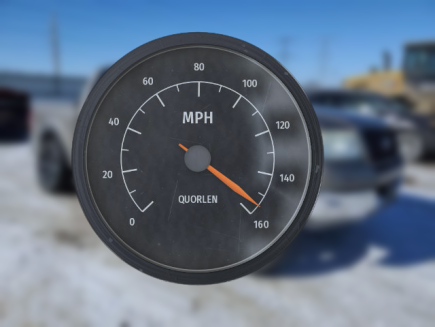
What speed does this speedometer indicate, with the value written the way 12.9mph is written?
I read 155mph
